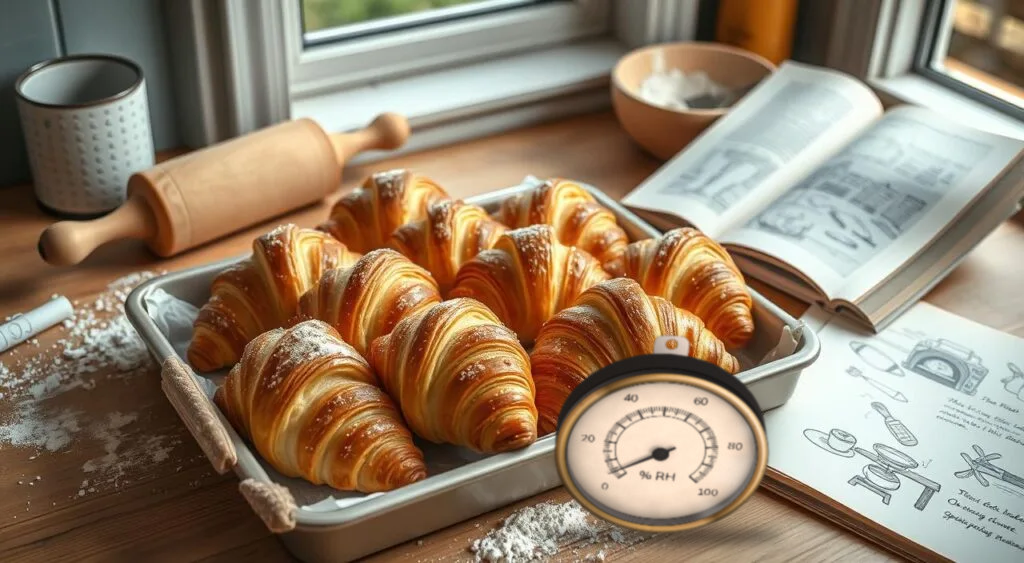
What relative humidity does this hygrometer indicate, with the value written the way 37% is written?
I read 5%
